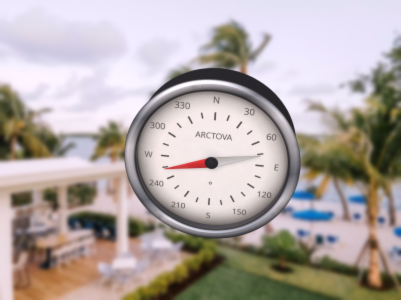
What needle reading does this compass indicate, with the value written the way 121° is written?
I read 255°
